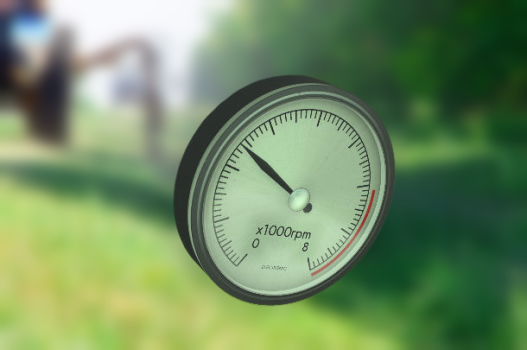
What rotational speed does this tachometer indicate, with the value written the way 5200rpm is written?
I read 2400rpm
